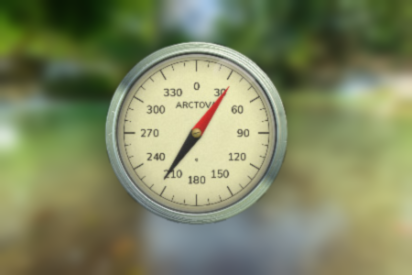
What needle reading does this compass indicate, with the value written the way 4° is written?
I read 35°
